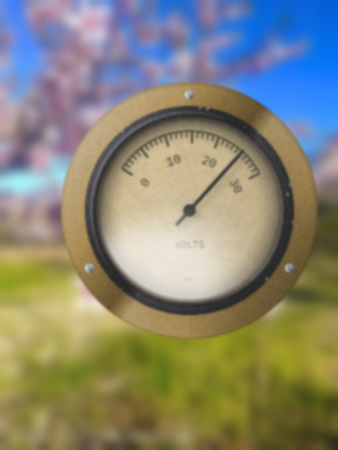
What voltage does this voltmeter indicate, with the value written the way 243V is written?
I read 25V
